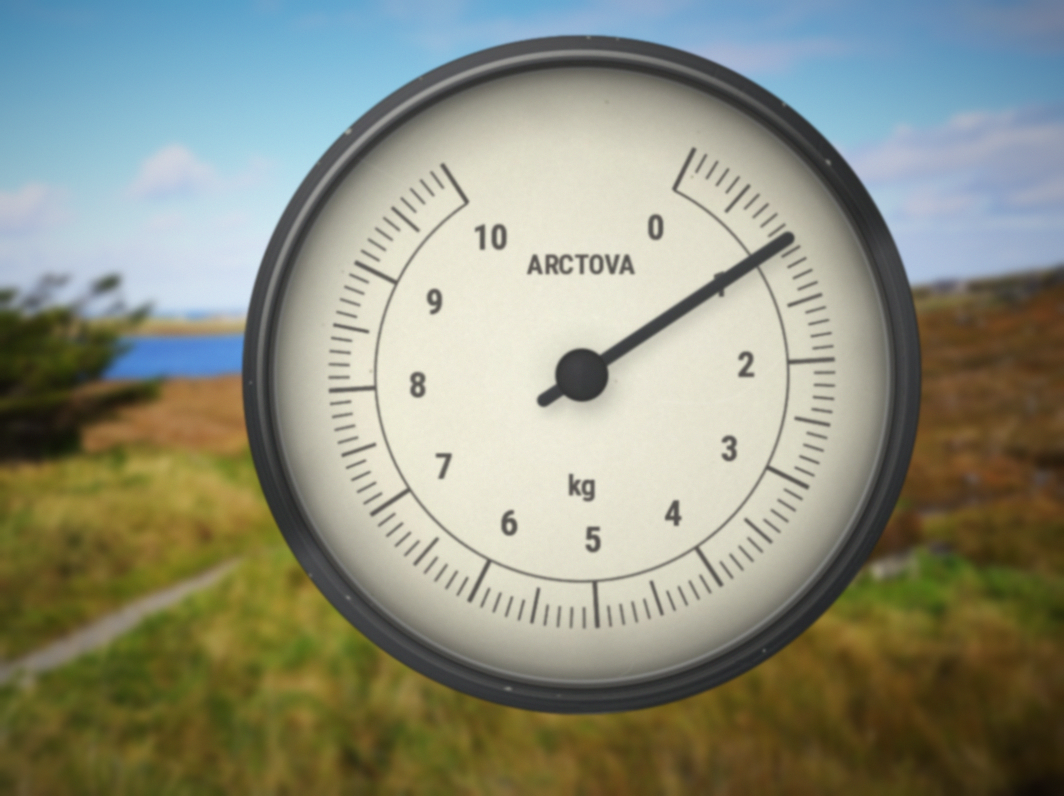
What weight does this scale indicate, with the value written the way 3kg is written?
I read 1kg
